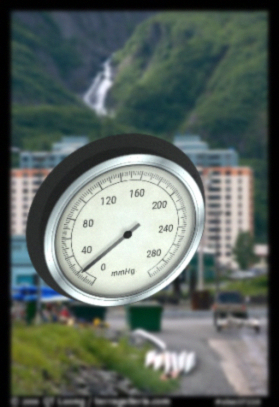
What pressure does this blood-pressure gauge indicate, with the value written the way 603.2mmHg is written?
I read 20mmHg
